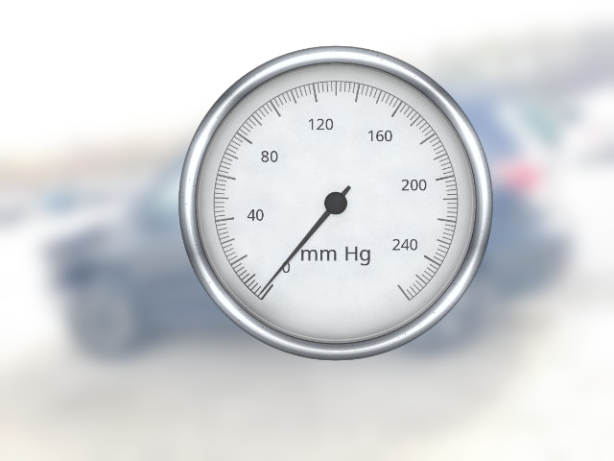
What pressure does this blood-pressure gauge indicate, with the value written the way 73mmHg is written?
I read 2mmHg
